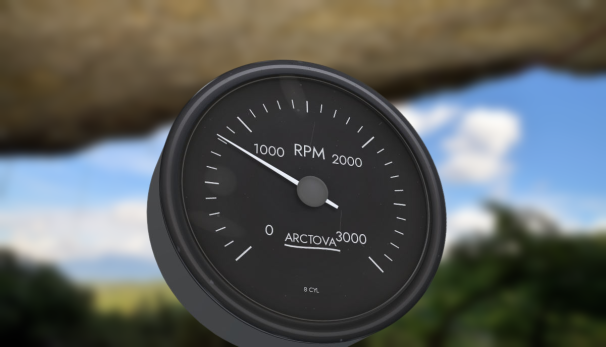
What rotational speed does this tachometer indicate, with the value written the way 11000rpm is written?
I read 800rpm
